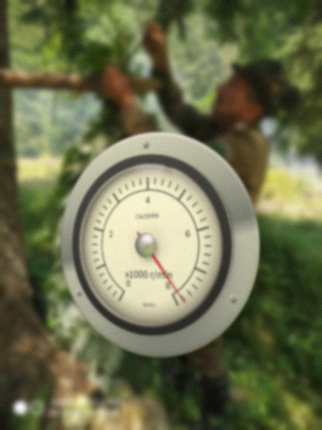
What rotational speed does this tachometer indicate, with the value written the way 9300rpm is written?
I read 7800rpm
